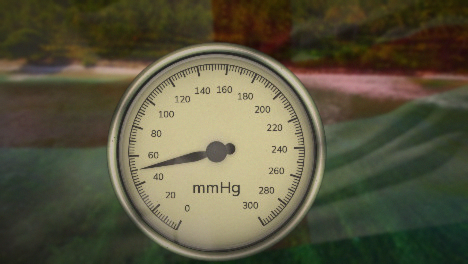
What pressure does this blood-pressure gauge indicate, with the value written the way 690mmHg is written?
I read 50mmHg
